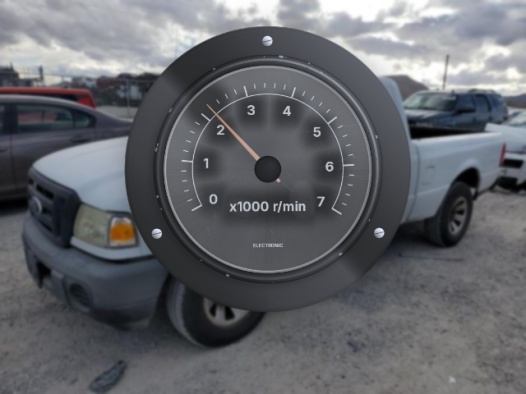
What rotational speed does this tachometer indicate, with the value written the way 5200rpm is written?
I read 2200rpm
